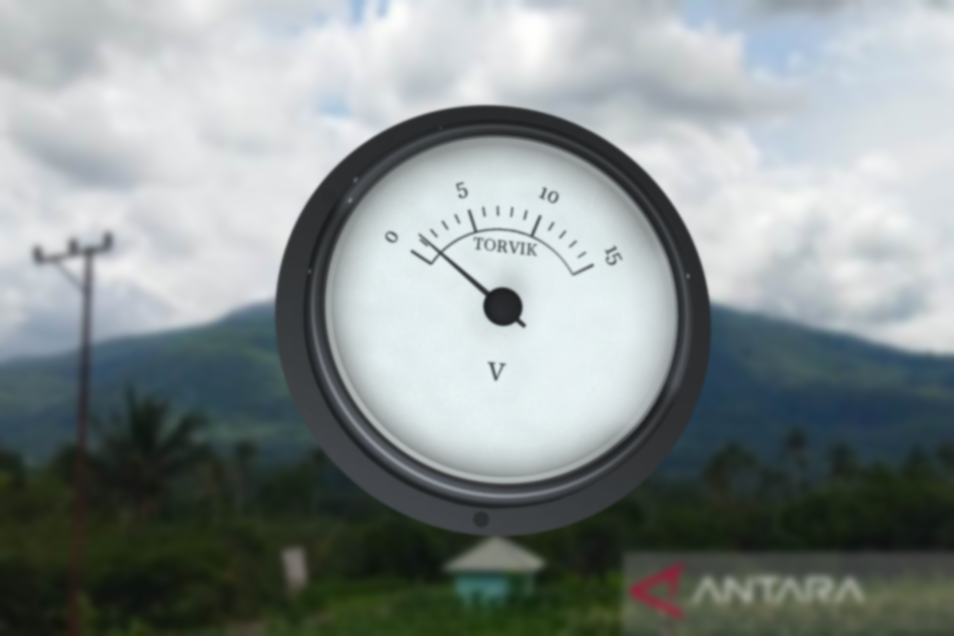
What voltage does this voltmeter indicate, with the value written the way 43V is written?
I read 1V
